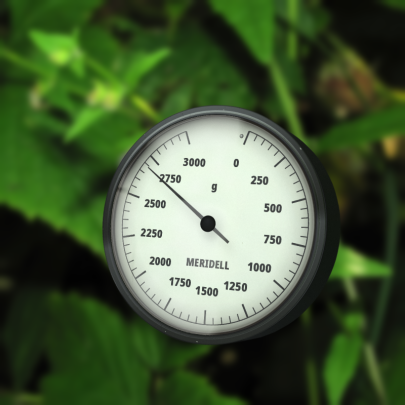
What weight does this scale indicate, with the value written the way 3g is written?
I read 2700g
